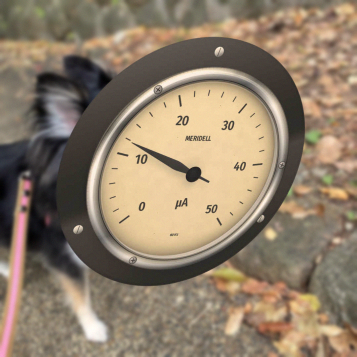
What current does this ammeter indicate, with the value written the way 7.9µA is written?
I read 12µA
